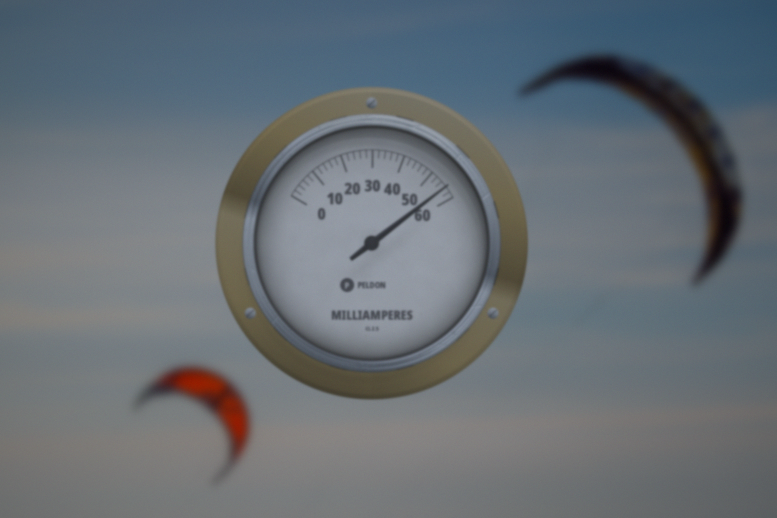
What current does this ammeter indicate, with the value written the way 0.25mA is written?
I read 56mA
